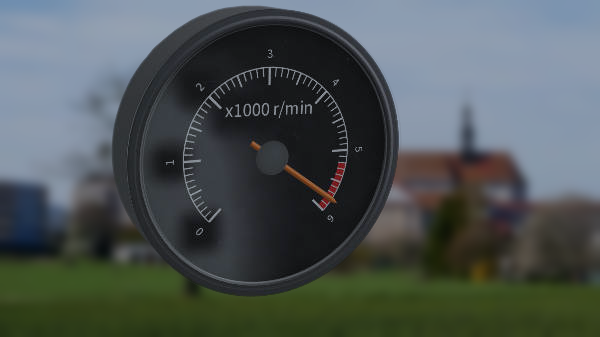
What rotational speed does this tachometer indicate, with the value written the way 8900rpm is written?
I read 5800rpm
